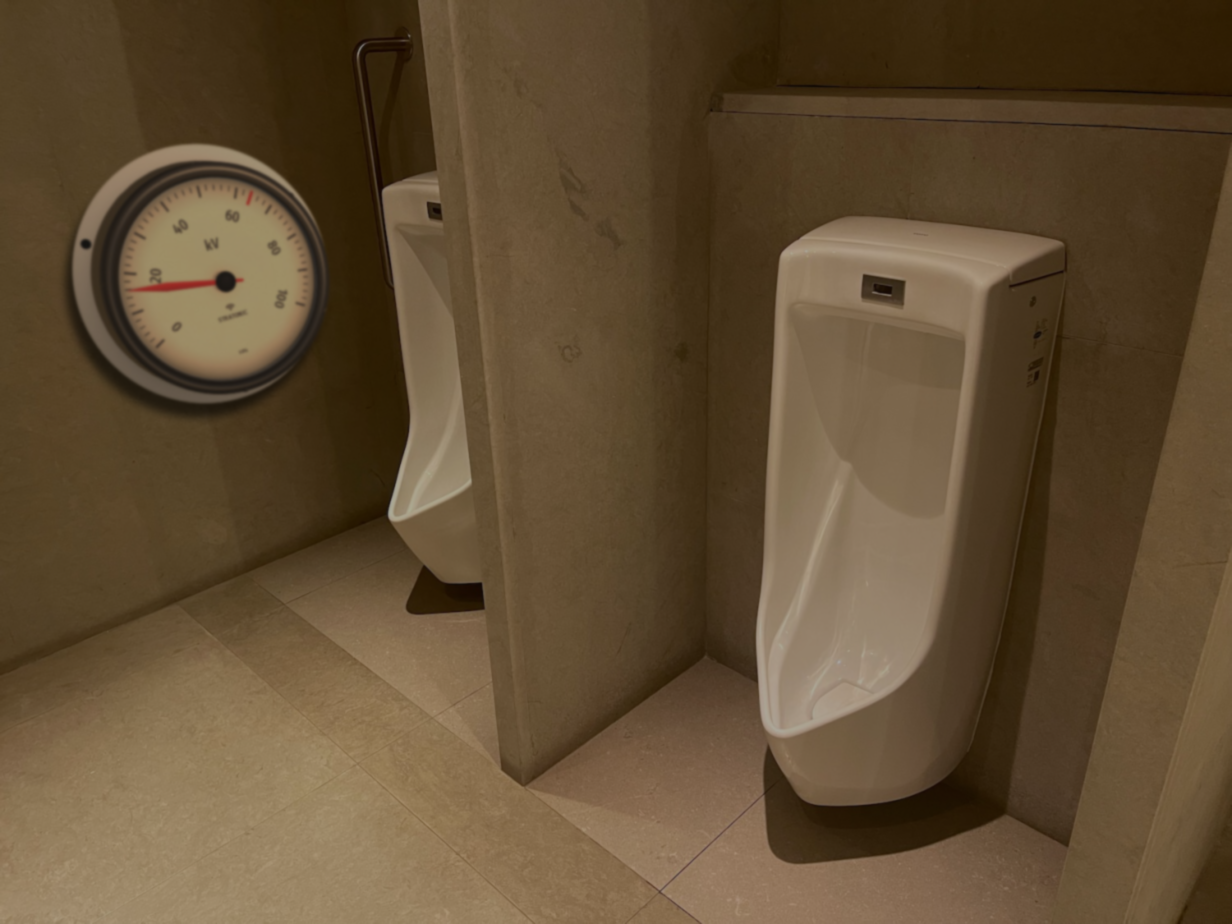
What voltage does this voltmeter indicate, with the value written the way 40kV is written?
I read 16kV
